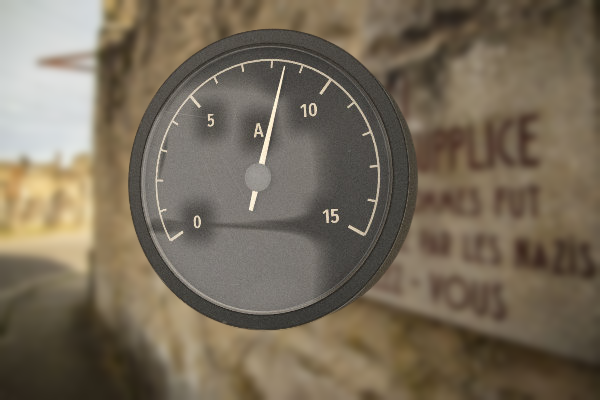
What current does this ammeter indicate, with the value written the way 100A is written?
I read 8.5A
